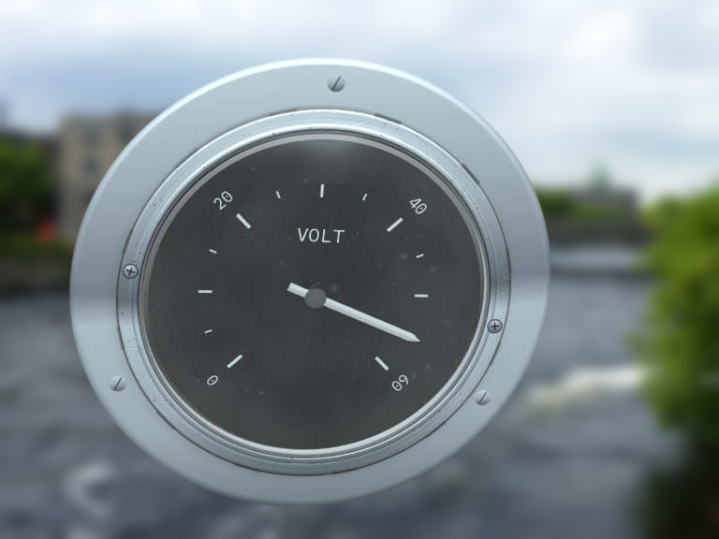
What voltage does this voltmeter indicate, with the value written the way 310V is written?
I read 55V
